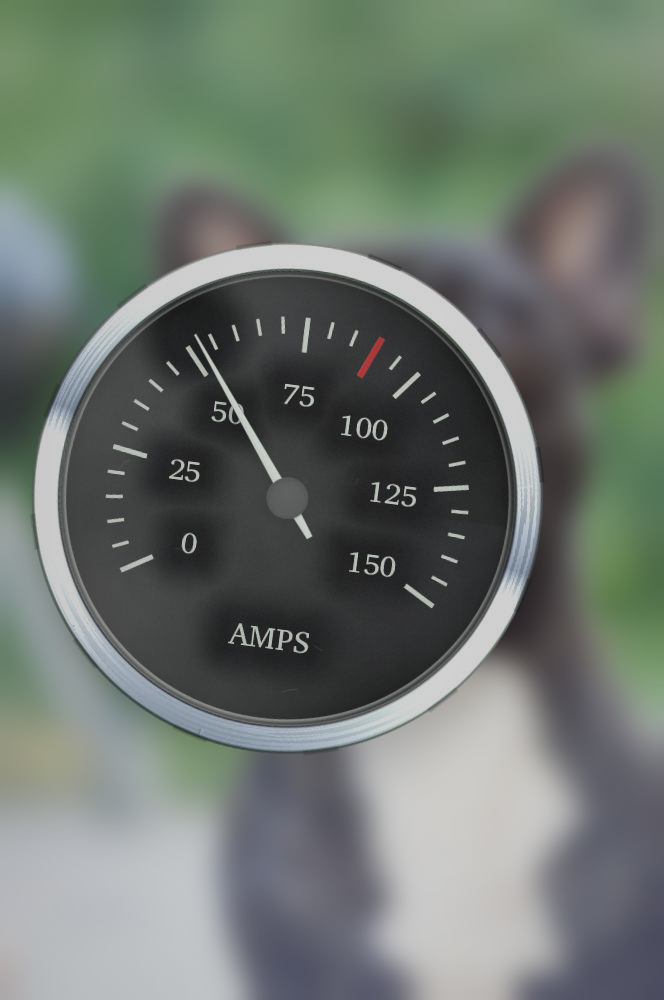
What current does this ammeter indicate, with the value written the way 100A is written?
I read 52.5A
